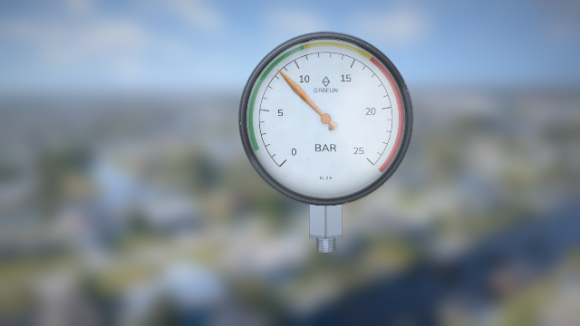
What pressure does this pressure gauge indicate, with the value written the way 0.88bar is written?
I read 8.5bar
